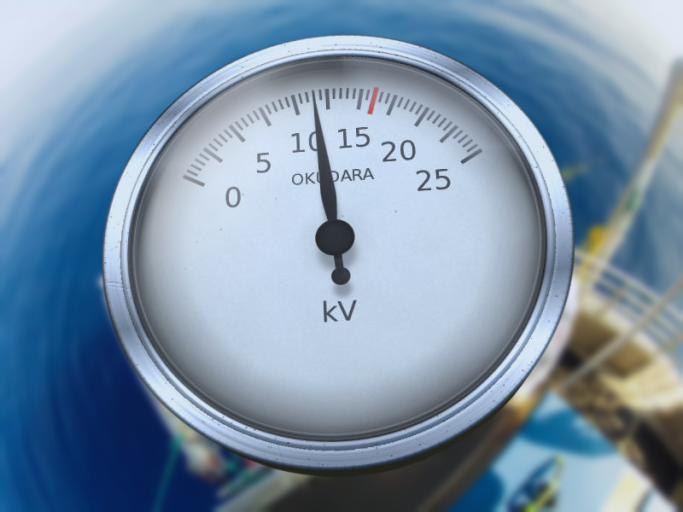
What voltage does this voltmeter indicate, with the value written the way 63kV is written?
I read 11.5kV
